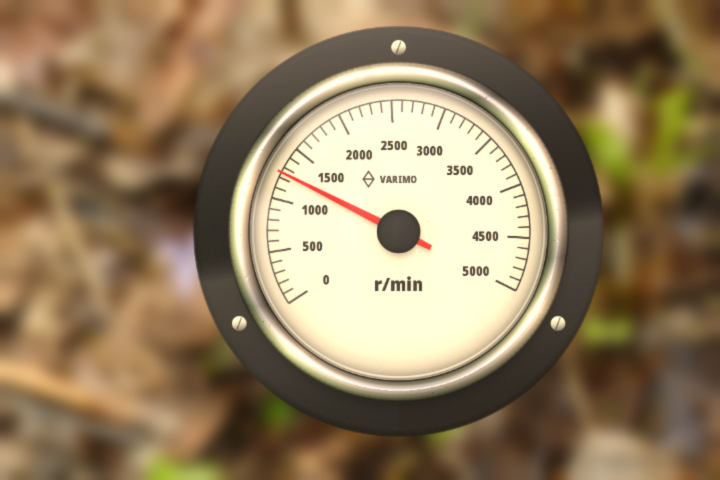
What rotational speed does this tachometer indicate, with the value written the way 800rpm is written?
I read 1250rpm
